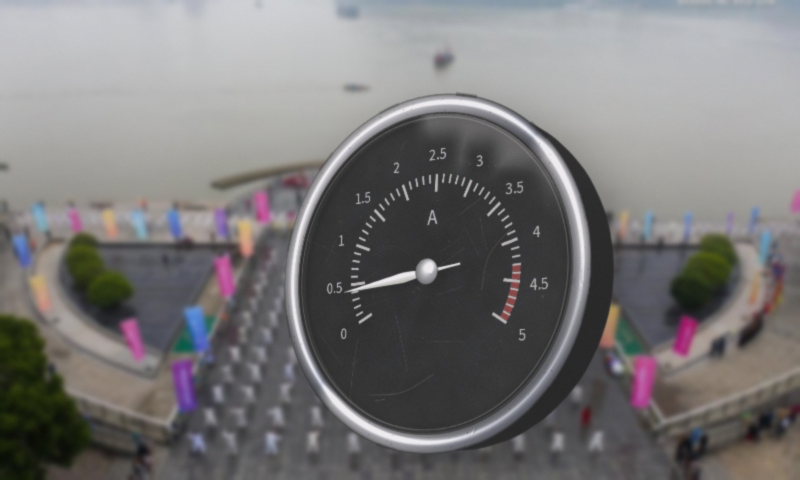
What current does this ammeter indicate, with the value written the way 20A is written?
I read 0.4A
